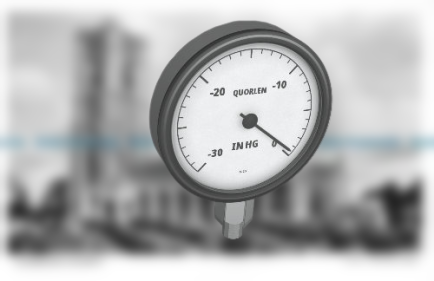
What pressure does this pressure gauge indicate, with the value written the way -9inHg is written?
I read -0.5inHg
